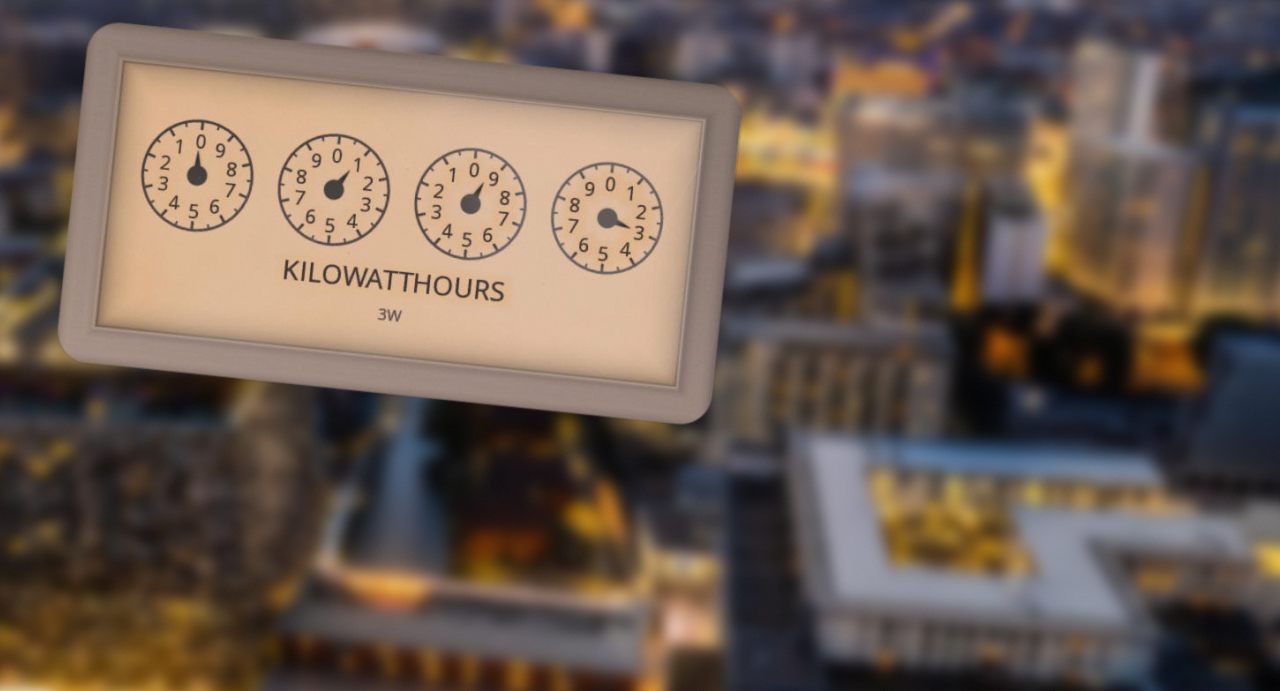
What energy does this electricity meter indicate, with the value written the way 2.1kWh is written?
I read 93kWh
